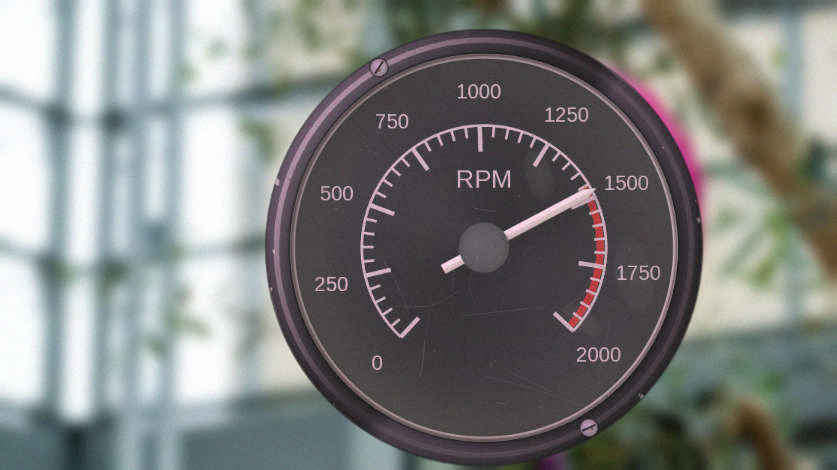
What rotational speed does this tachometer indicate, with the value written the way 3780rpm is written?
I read 1475rpm
